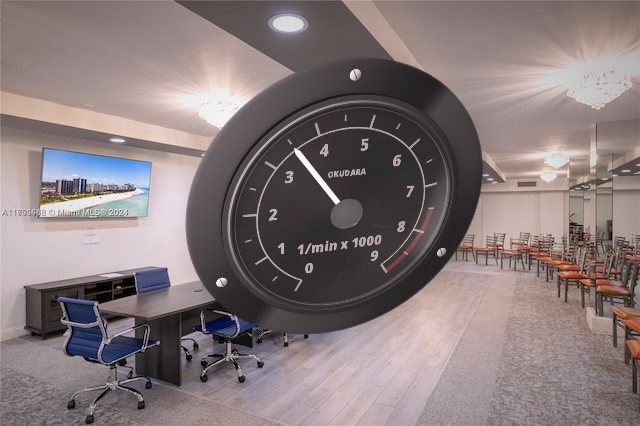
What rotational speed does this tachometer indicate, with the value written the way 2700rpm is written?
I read 3500rpm
